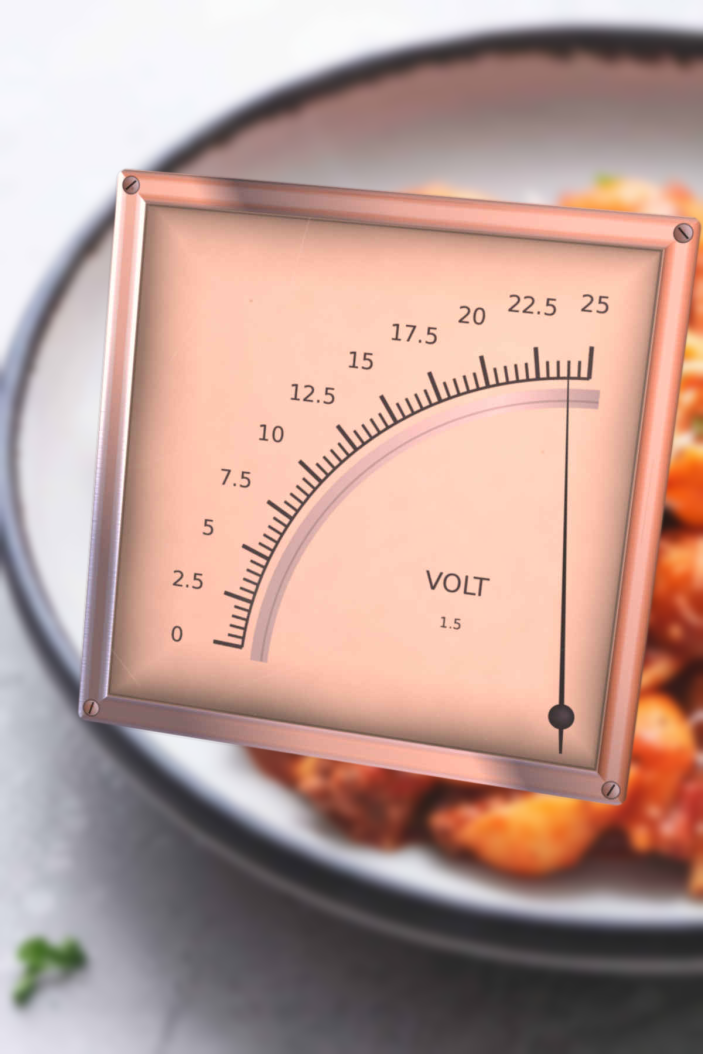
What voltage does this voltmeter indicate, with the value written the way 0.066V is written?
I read 24V
